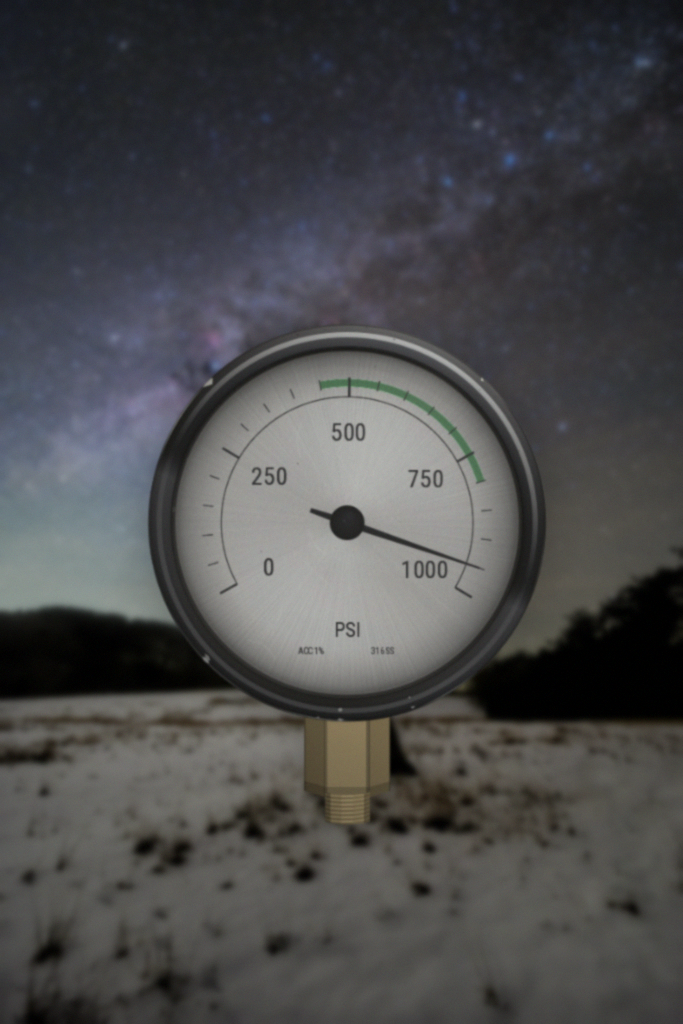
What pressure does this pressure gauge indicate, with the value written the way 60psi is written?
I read 950psi
